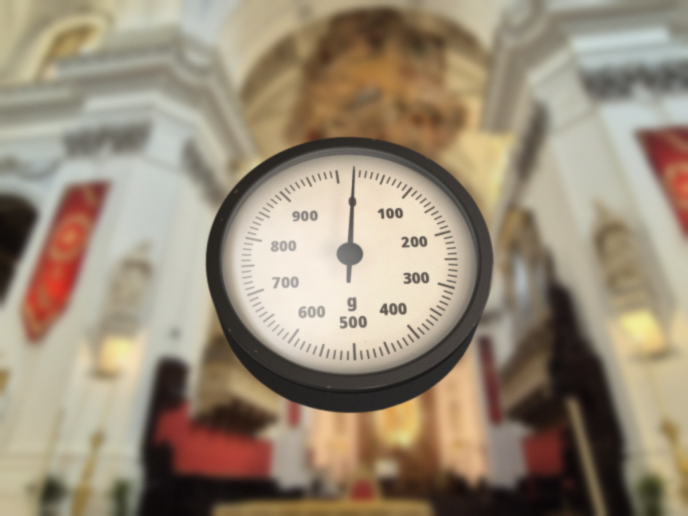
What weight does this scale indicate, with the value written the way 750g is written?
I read 0g
